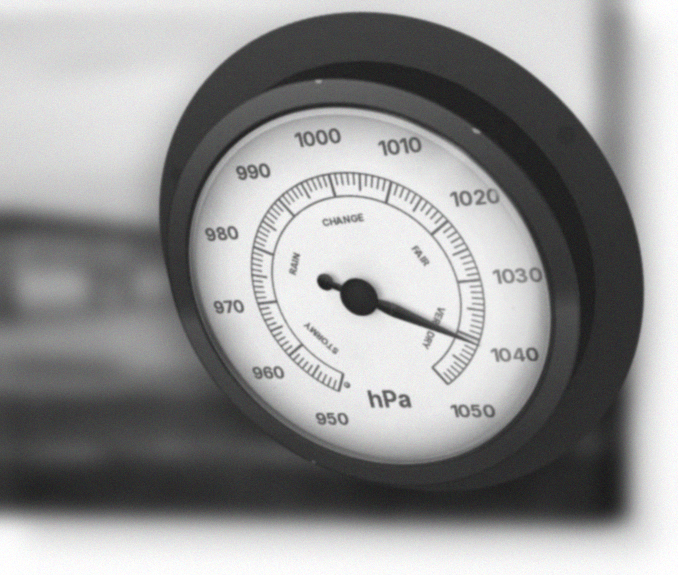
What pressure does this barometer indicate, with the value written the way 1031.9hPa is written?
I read 1040hPa
